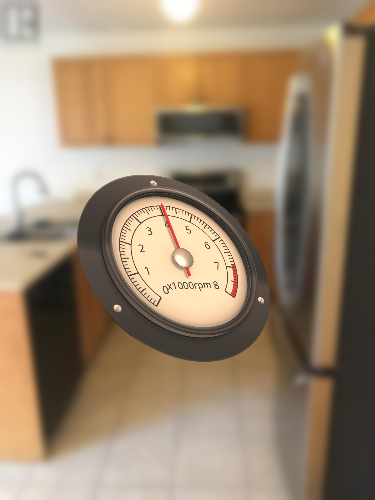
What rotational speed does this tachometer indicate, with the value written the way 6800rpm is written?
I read 4000rpm
